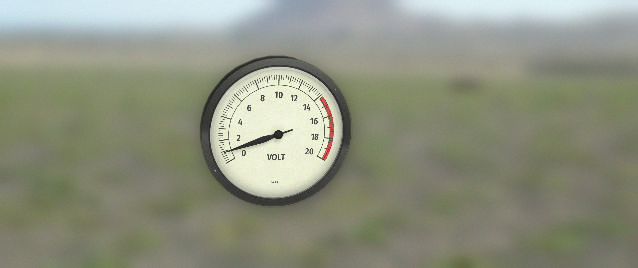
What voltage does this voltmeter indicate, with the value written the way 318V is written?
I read 1V
